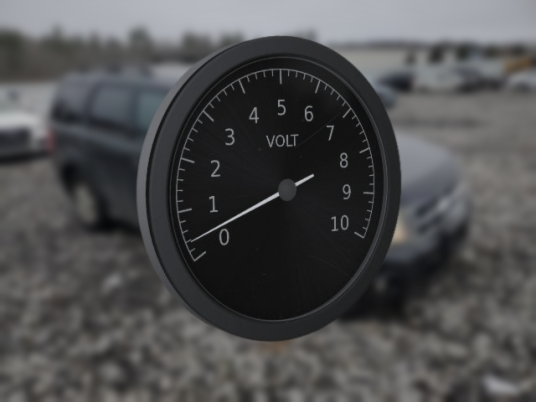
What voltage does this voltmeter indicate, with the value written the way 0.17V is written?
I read 0.4V
